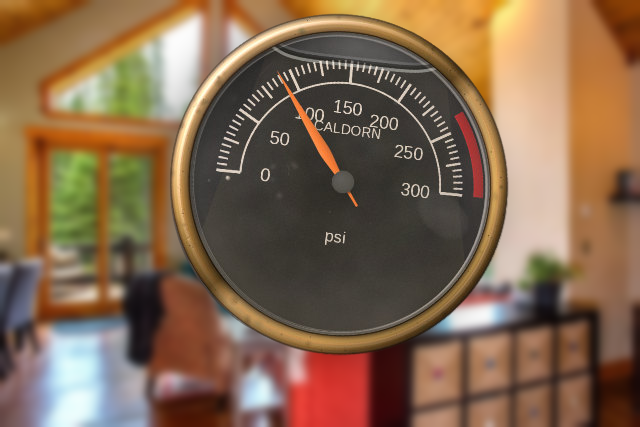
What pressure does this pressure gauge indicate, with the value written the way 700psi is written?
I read 90psi
